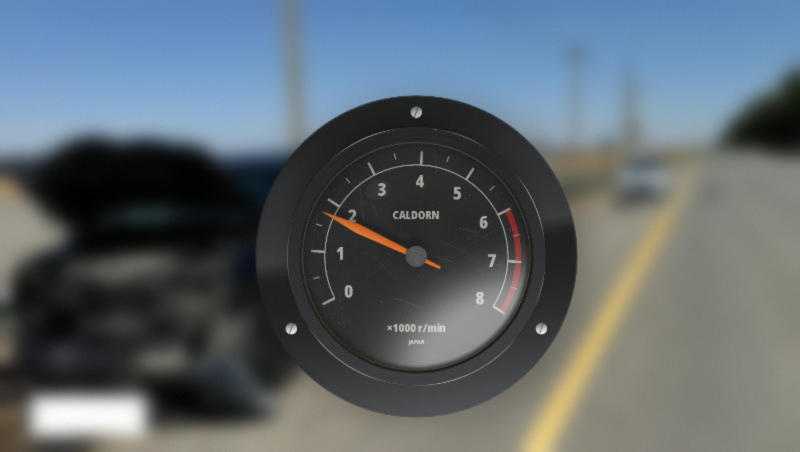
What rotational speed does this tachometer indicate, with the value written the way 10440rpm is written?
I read 1750rpm
